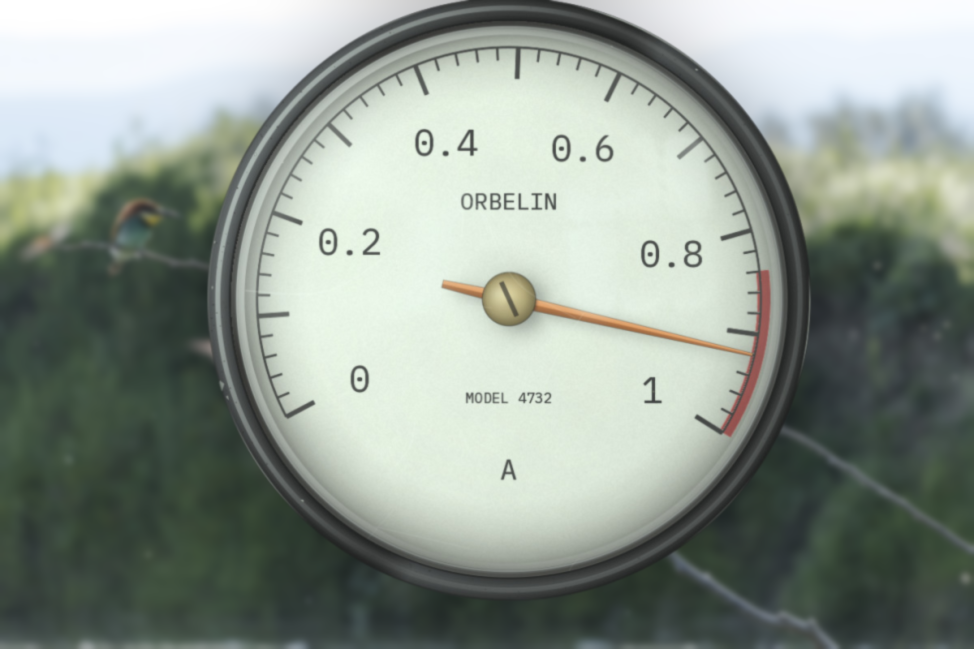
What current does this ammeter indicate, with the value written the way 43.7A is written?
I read 0.92A
